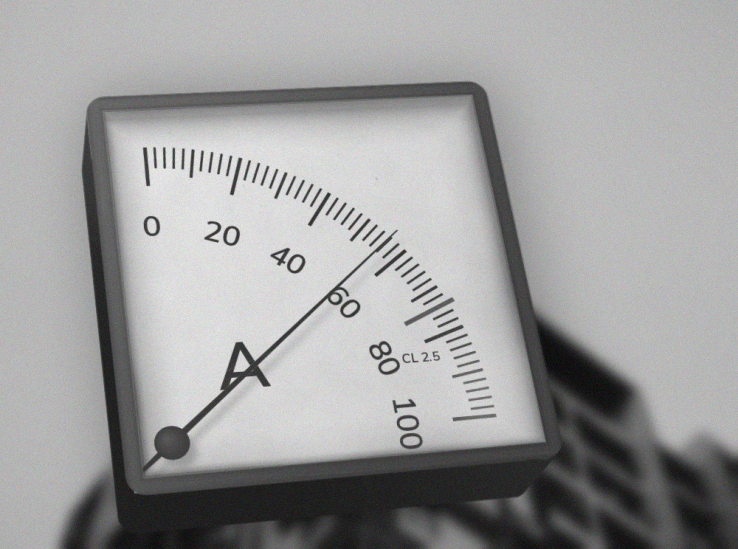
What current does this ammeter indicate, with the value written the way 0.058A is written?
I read 56A
